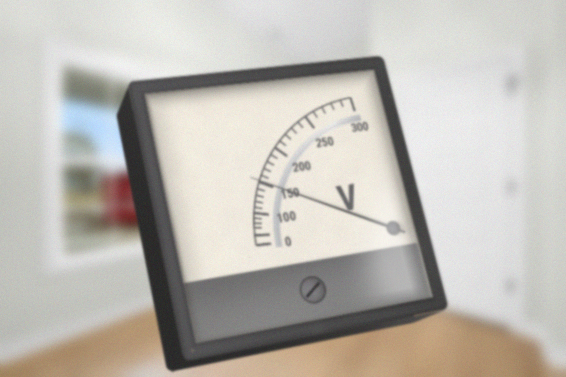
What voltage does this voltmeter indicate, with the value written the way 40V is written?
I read 150V
